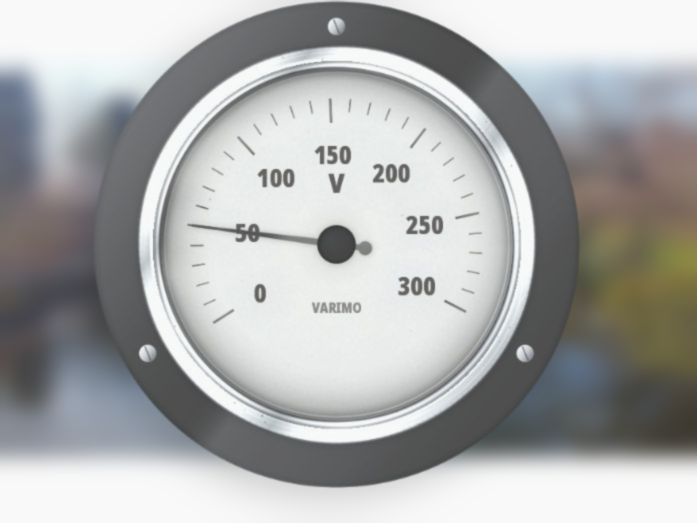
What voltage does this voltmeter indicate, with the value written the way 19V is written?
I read 50V
